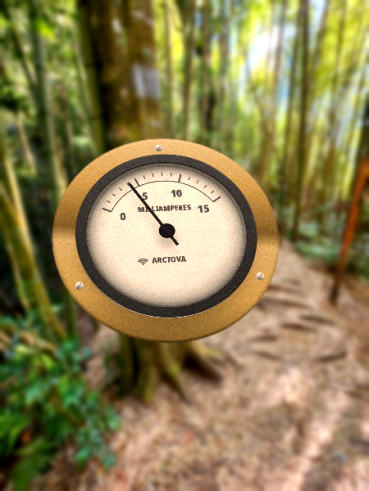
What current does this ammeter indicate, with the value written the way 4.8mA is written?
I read 4mA
